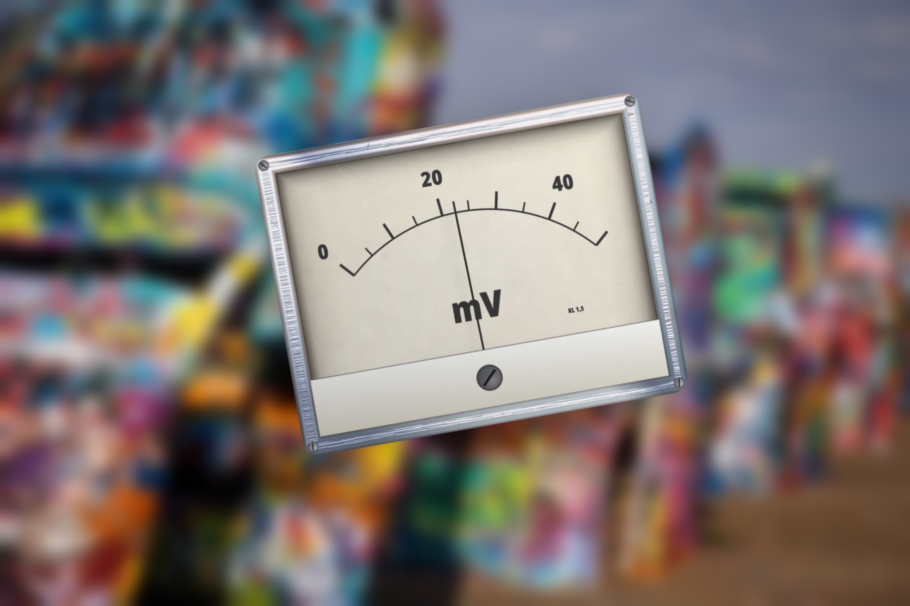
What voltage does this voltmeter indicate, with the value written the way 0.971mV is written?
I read 22.5mV
